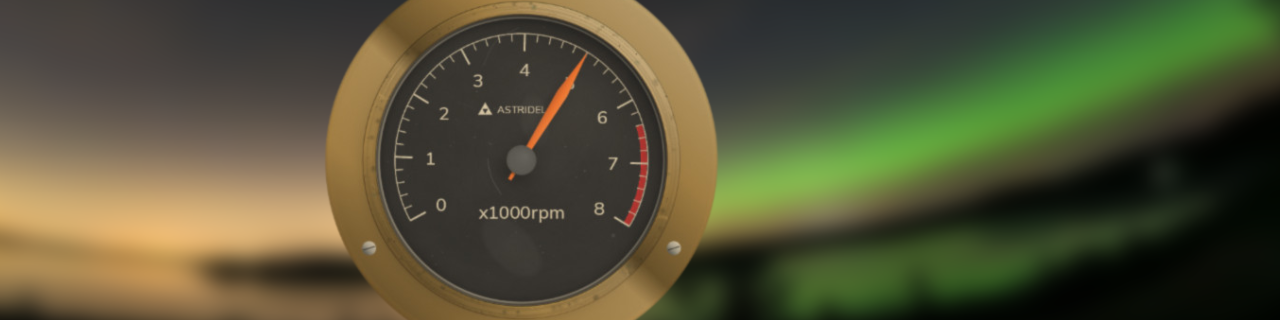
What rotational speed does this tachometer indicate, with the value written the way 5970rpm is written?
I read 5000rpm
